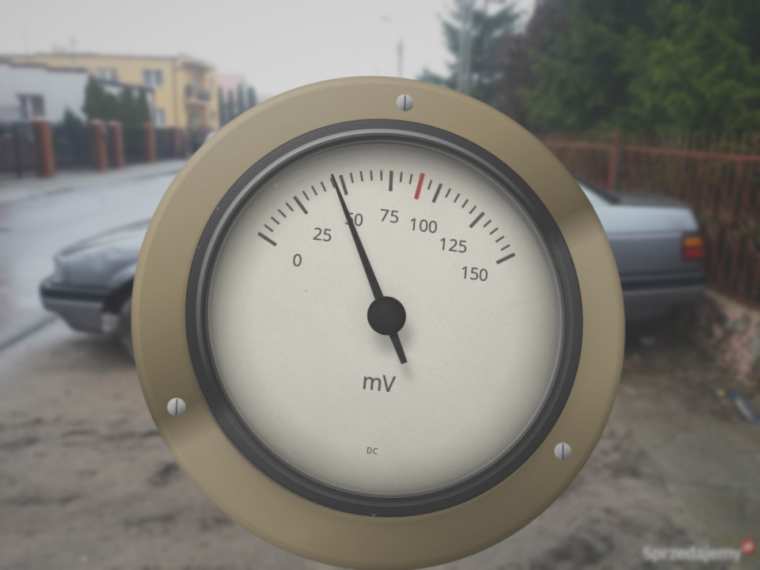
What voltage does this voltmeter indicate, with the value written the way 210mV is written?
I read 45mV
